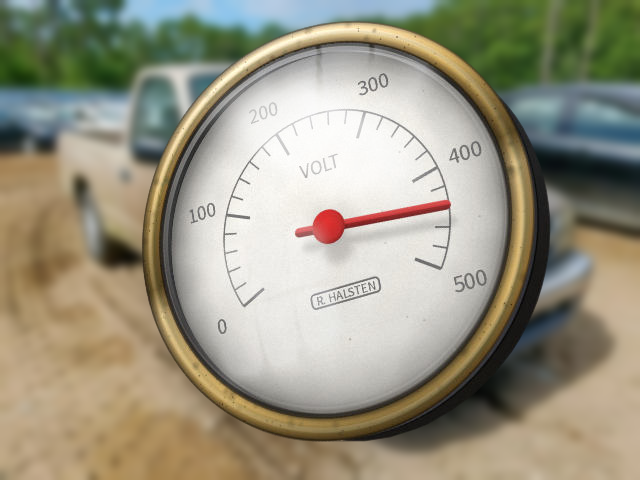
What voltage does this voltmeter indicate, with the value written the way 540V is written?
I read 440V
